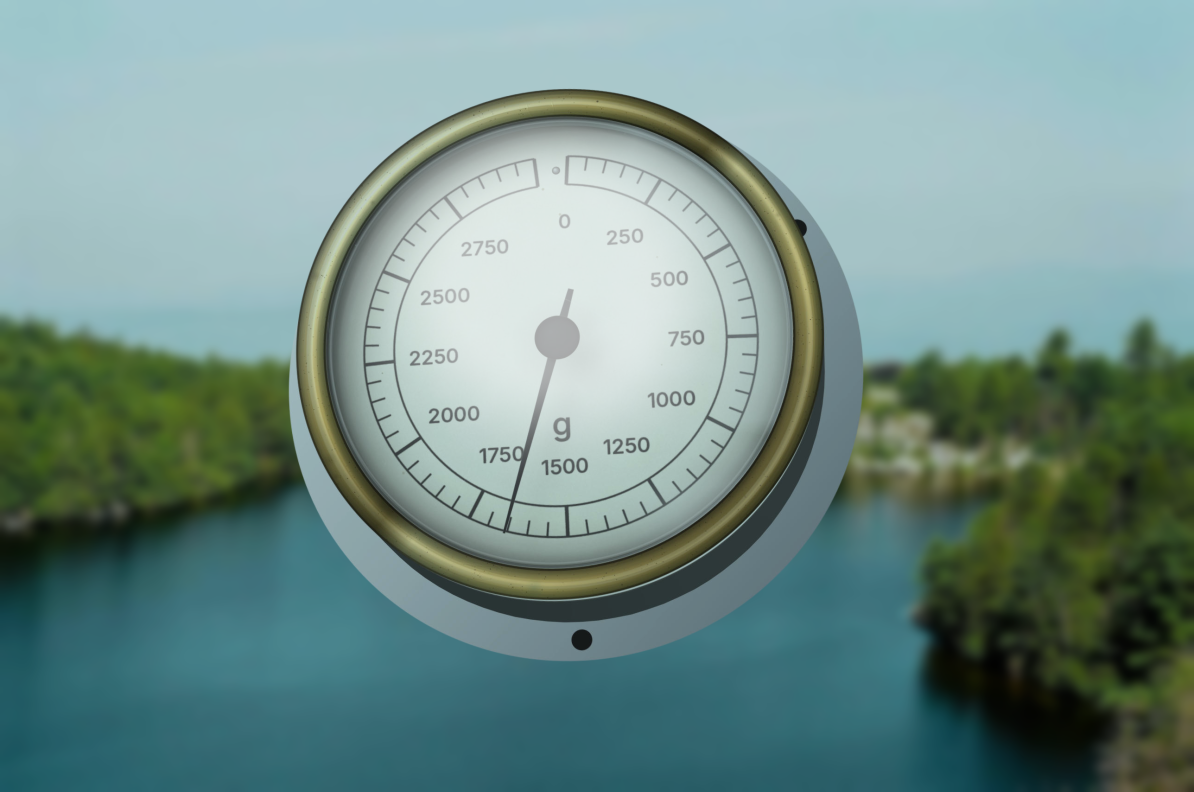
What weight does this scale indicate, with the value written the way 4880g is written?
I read 1650g
